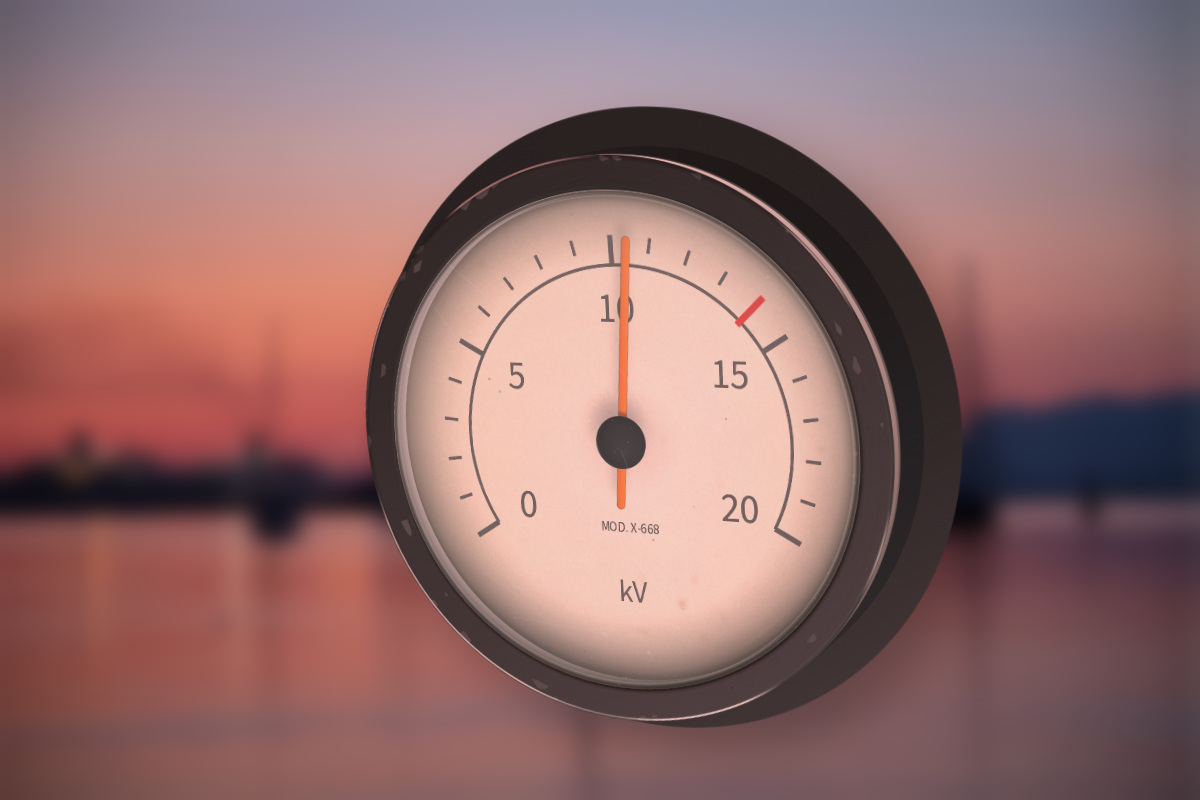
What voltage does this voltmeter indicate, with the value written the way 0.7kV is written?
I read 10.5kV
